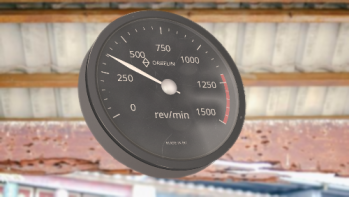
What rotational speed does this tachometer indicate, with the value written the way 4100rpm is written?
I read 350rpm
